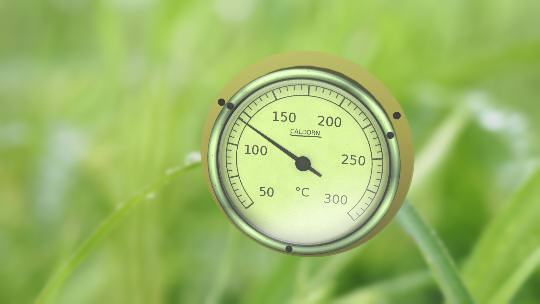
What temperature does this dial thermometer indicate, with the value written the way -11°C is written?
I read 120°C
